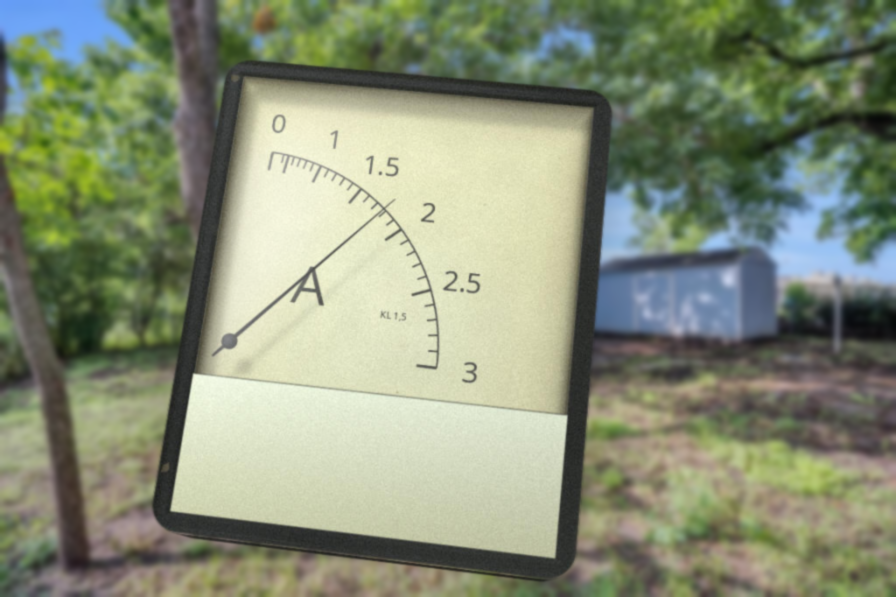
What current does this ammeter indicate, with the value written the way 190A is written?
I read 1.8A
